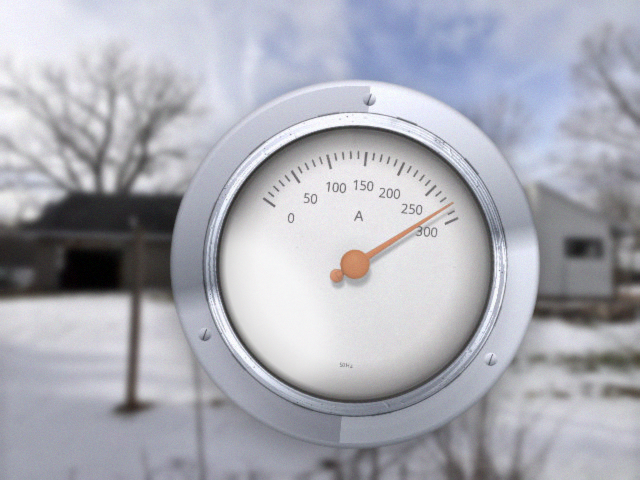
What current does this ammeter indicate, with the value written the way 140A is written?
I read 280A
